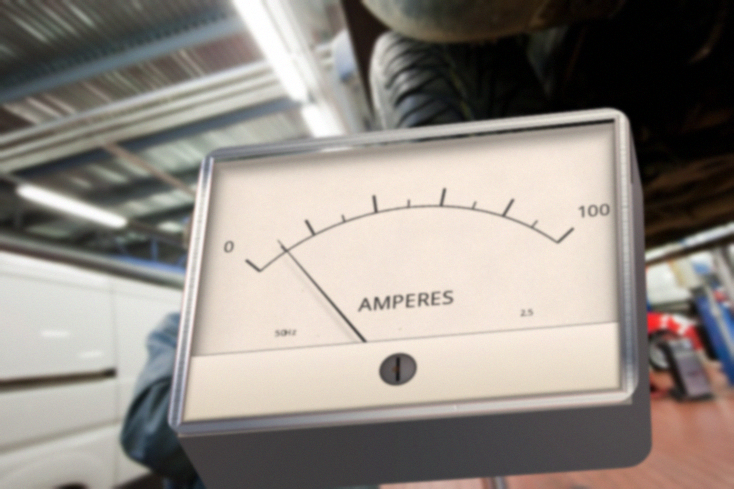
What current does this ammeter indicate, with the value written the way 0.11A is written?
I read 10A
